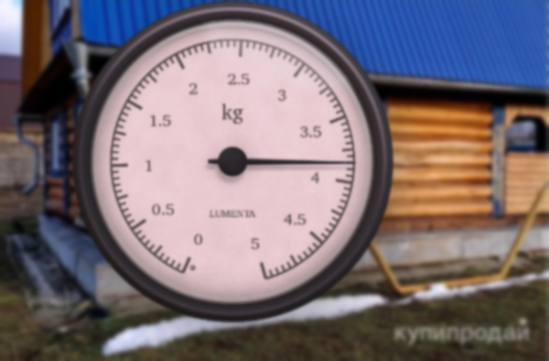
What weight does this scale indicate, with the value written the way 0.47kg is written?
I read 3.85kg
